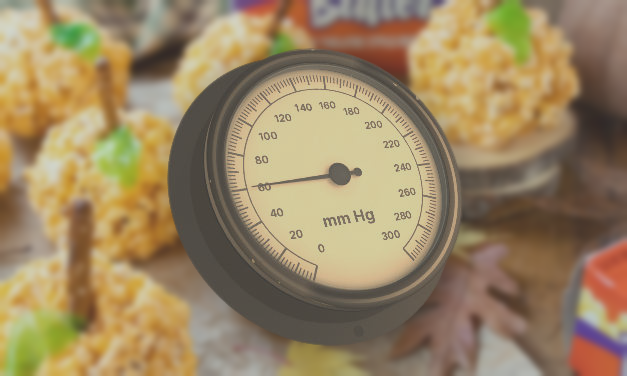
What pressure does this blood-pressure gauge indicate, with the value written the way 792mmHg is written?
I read 60mmHg
